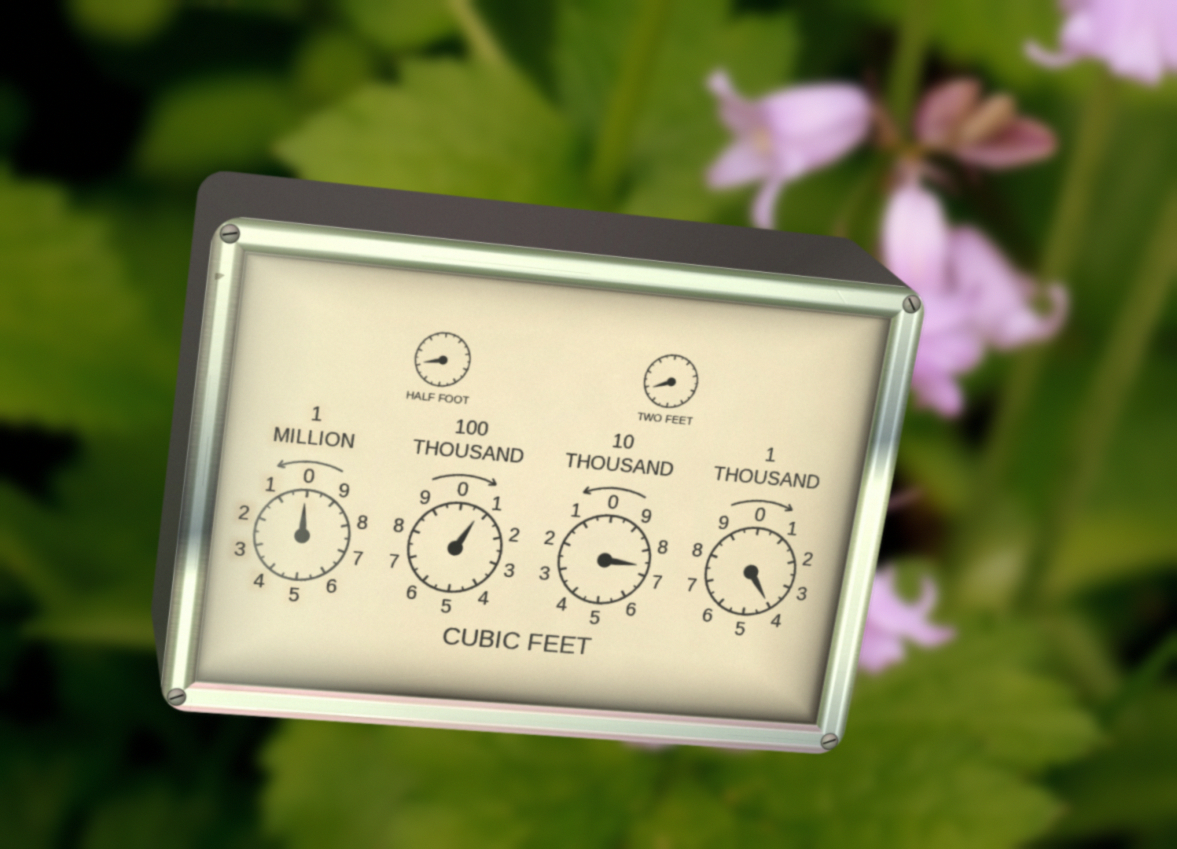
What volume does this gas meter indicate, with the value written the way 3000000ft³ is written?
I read 7400ft³
